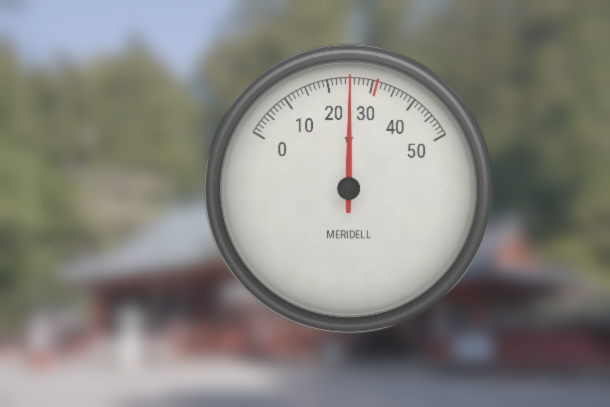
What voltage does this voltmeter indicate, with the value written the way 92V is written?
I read 25V
